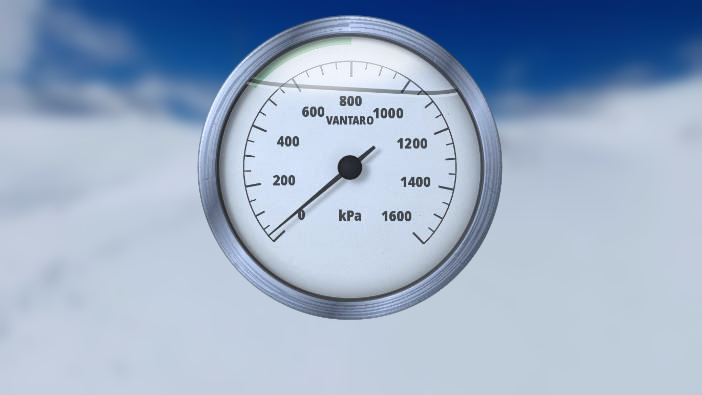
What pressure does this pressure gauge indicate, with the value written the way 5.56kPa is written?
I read 25kPa
